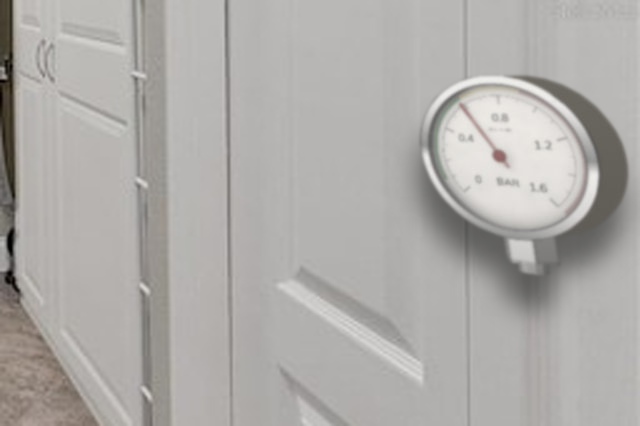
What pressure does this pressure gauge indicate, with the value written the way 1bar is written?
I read 0.6bar
